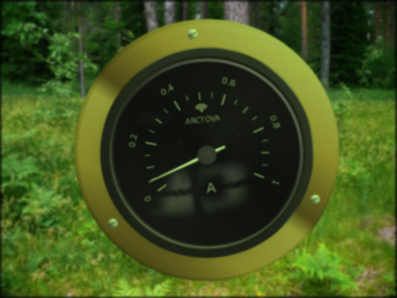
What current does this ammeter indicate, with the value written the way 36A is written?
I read 0.05A
